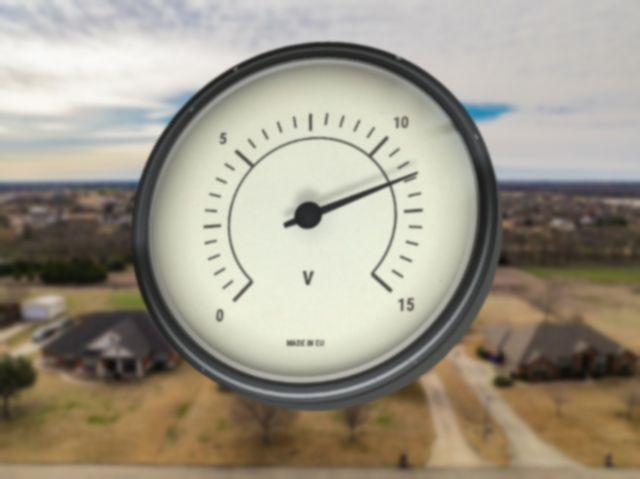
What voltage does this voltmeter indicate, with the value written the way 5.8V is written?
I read 11.5V
